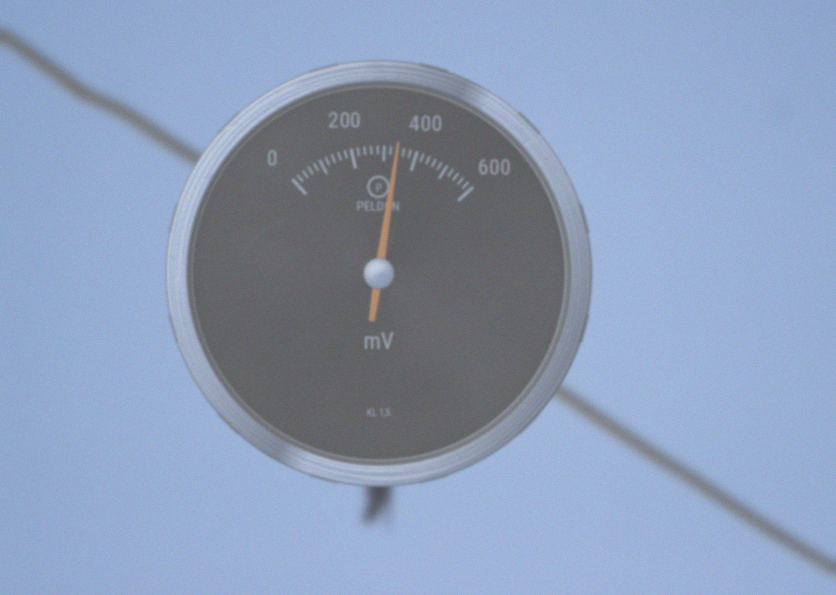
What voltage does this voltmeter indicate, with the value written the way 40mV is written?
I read 340mV
